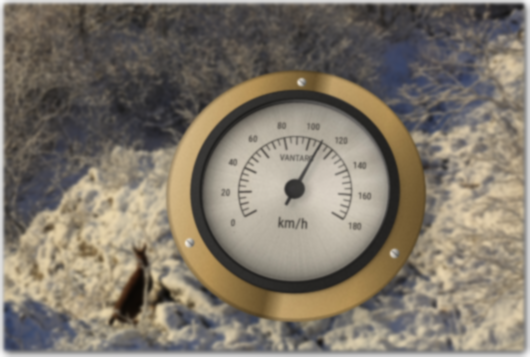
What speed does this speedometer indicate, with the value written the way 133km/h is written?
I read 110km/h
